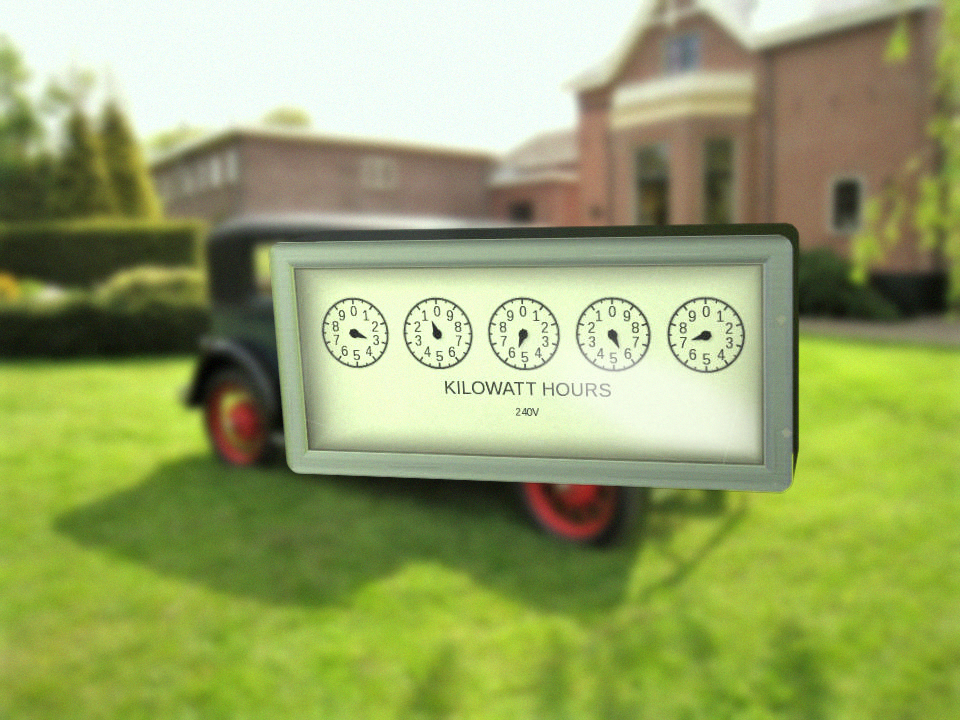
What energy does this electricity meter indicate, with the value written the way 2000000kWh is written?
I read 30557kWh
